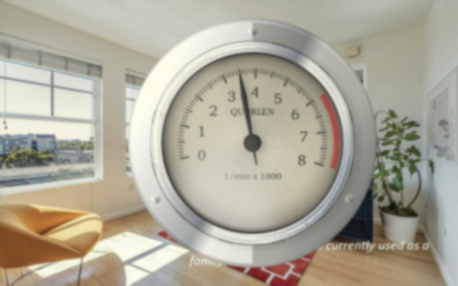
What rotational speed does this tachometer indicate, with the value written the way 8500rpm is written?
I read 3500rpm
